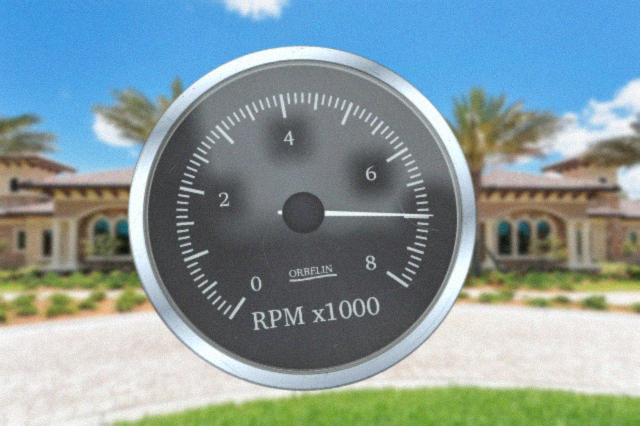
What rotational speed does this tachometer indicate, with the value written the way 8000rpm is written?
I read 7000rpm
